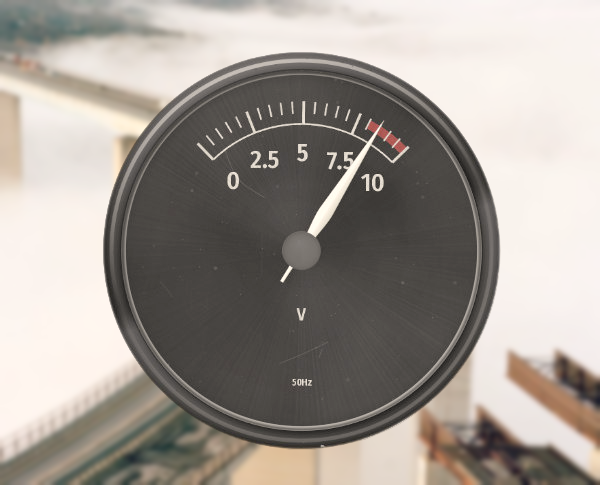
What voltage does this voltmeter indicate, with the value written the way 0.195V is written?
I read 8.5V
